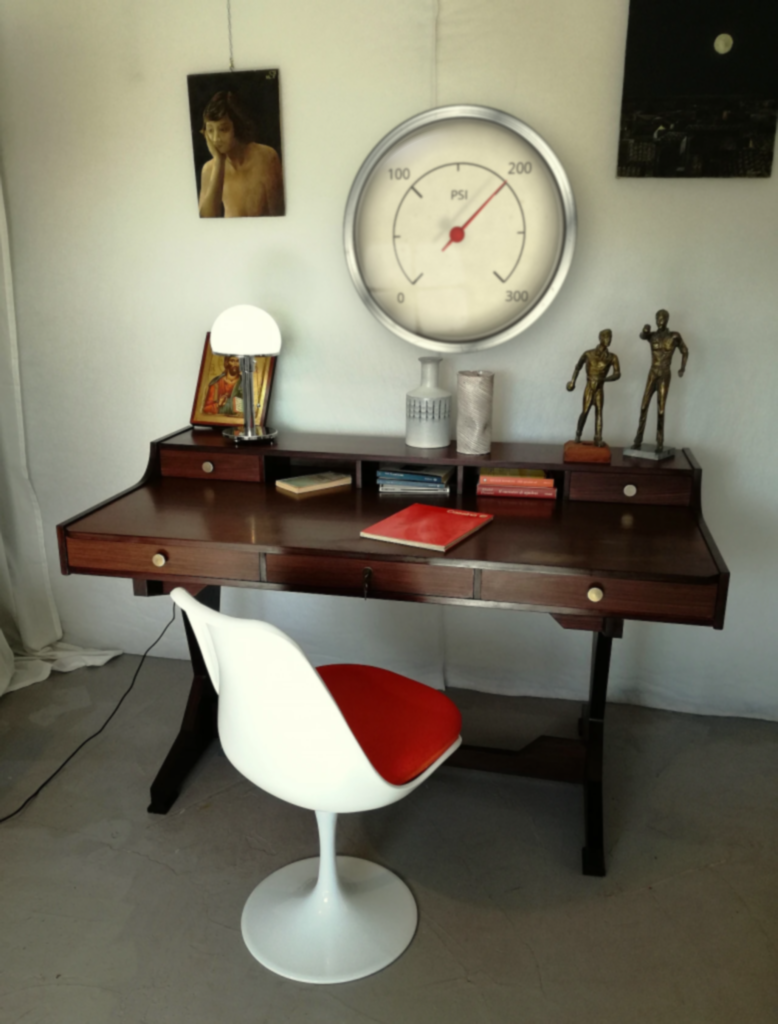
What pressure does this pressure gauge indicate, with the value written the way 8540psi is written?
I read 200psi
